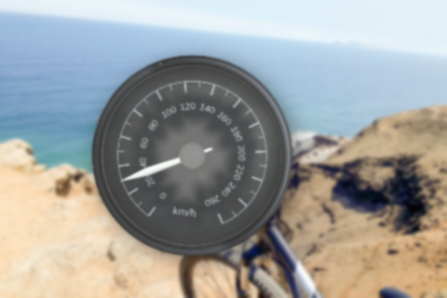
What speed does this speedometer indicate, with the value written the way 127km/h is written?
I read 30km/h
